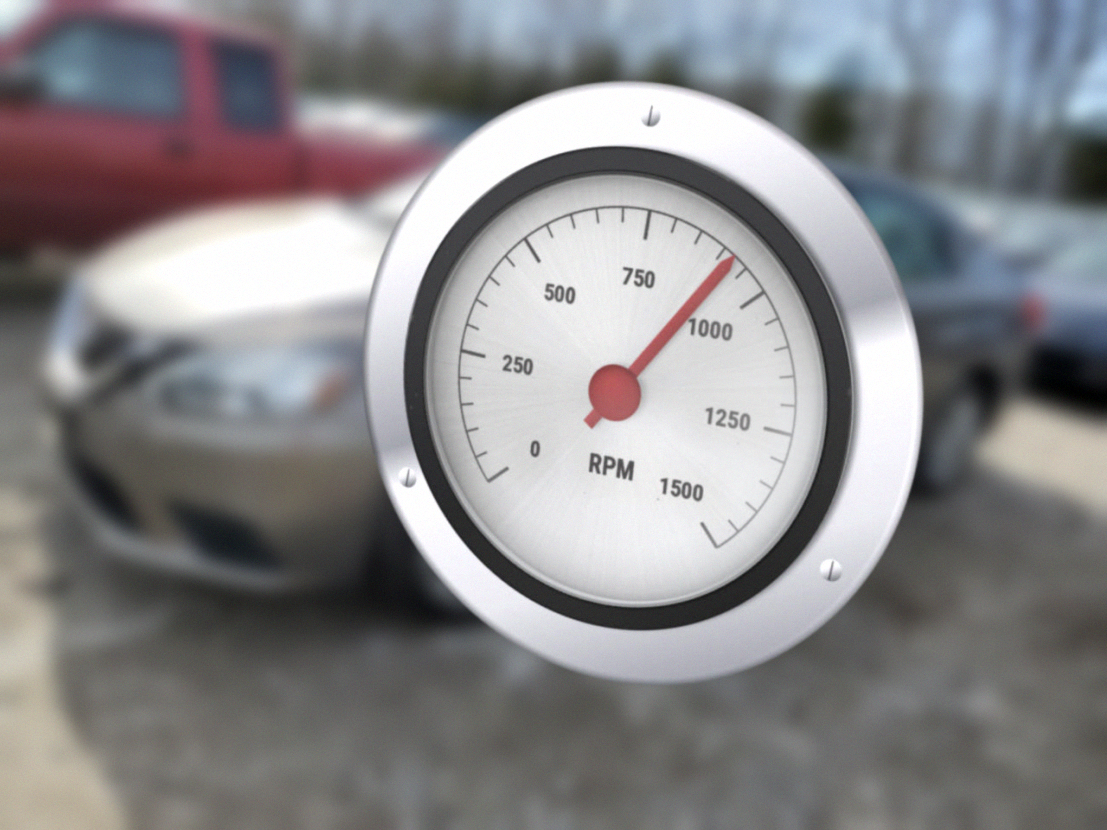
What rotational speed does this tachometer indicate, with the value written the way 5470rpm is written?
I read 925rpm
